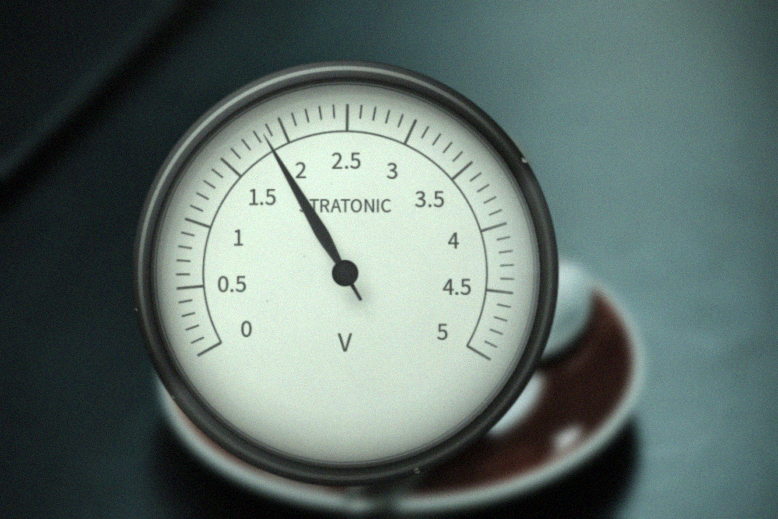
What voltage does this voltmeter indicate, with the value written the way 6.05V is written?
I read 1.85V
